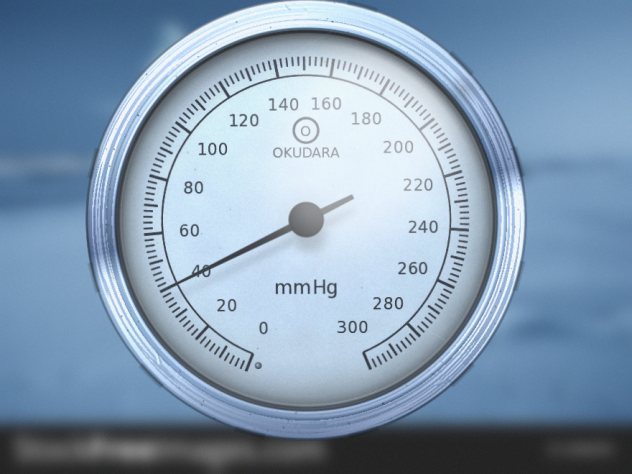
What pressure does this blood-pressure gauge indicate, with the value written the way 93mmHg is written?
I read 40mmHg
